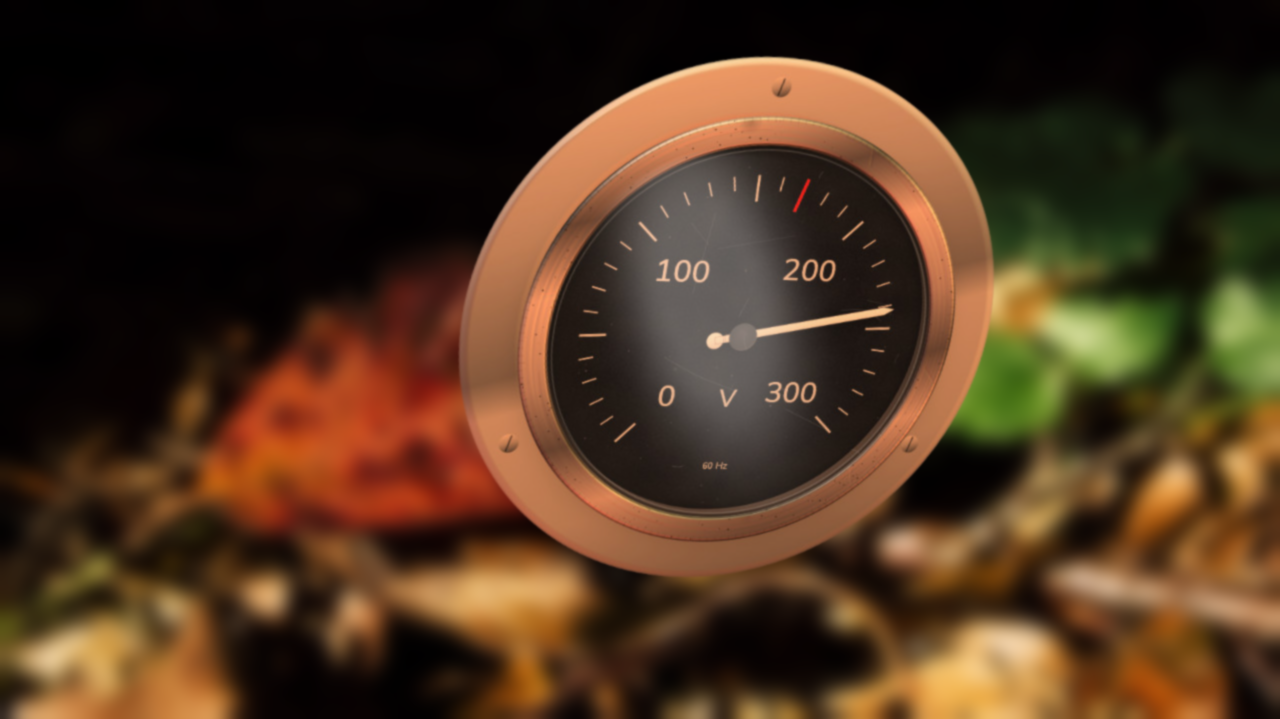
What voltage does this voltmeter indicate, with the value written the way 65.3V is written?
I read 240V
